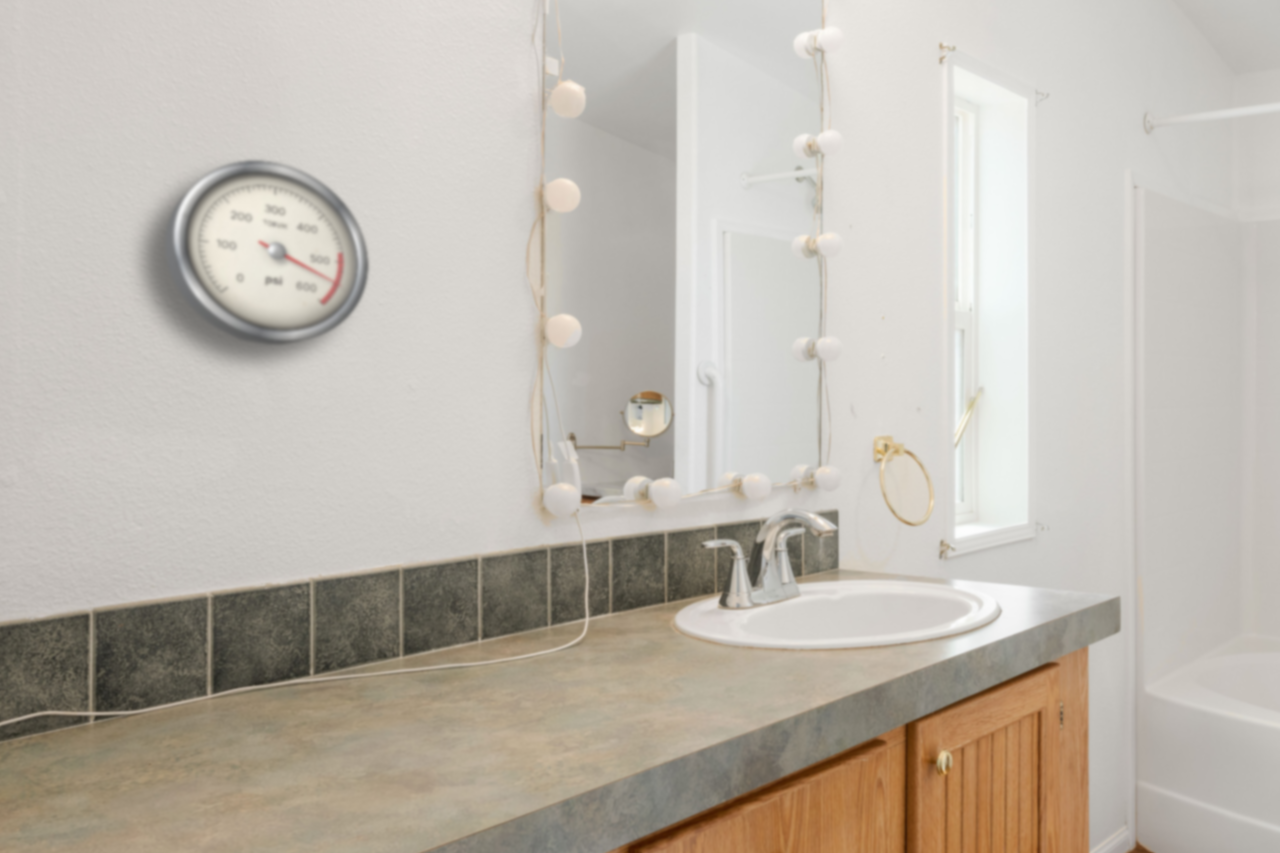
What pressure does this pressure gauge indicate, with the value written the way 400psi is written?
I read 550psi
